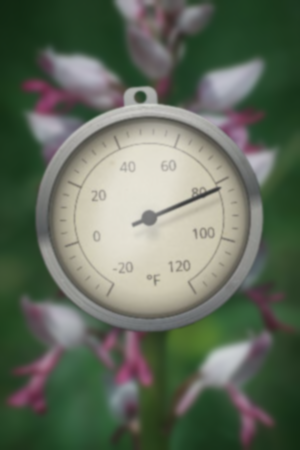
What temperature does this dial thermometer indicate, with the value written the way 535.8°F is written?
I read 82°F
